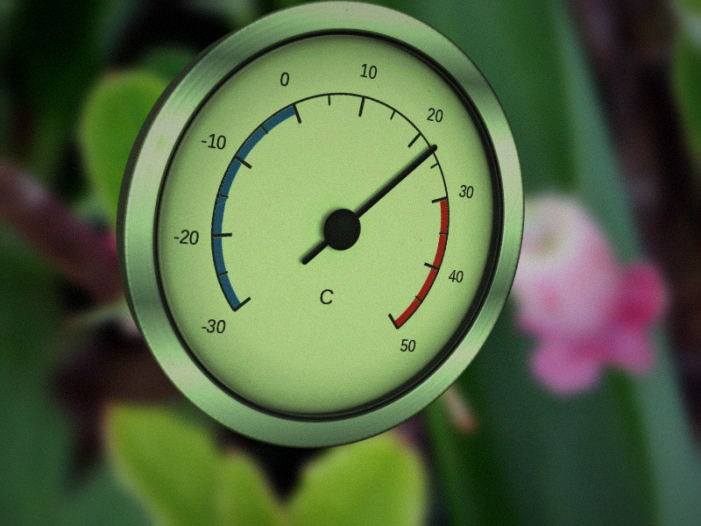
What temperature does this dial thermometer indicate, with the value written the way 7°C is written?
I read 22.5°C
